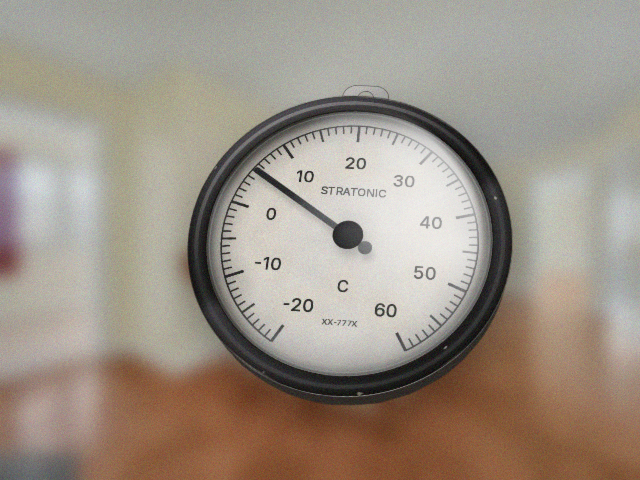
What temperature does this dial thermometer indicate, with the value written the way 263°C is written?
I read 5°C
